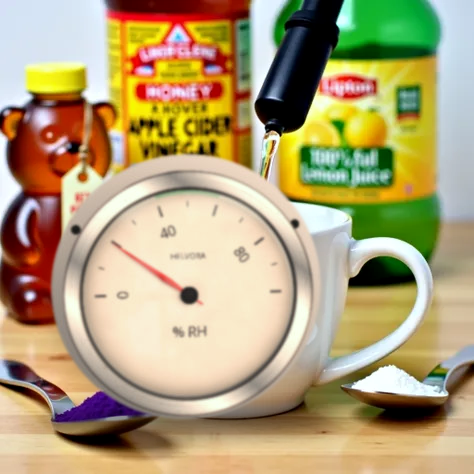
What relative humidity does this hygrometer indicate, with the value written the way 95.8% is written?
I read 20%
